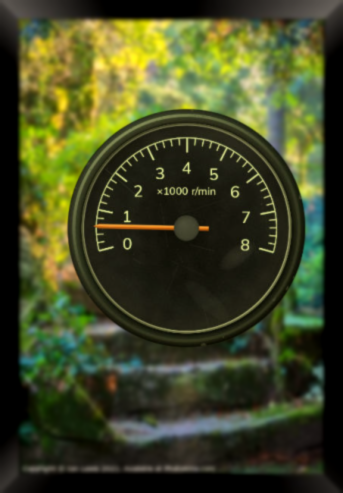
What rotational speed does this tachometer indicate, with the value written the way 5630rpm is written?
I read 600rpm
